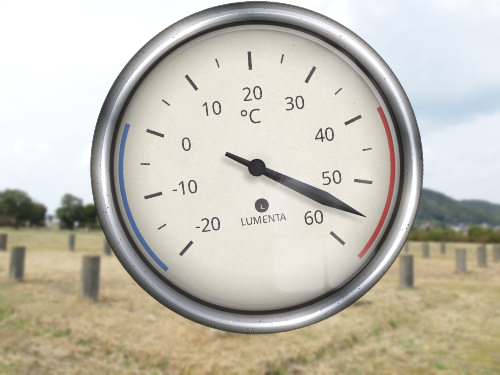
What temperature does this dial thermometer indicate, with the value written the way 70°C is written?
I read 55°C
